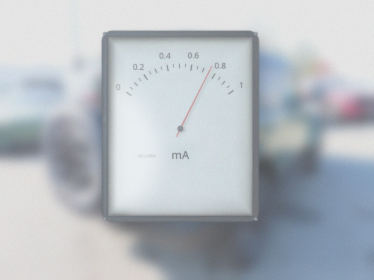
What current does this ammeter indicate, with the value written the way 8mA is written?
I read 0.75mA
